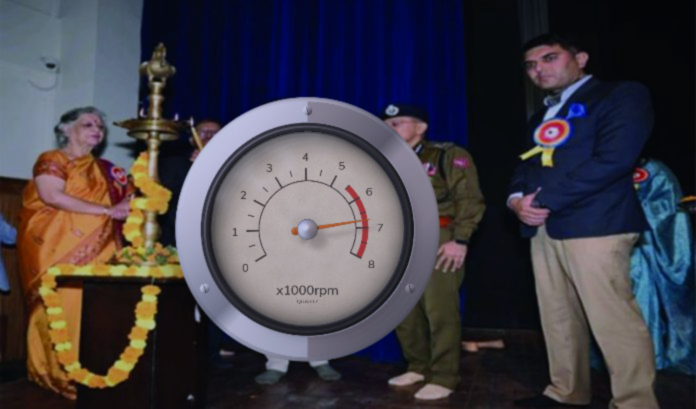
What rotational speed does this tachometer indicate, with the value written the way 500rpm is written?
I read 6750rpm
